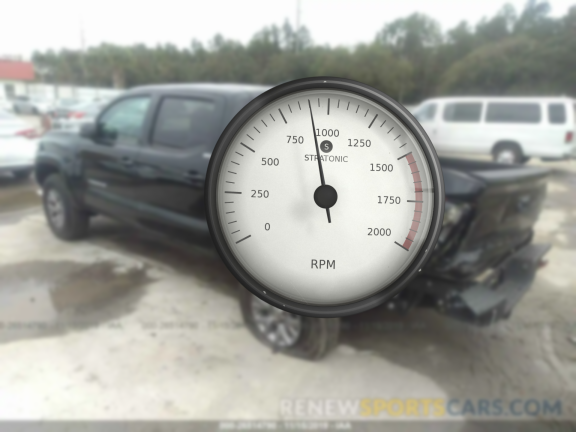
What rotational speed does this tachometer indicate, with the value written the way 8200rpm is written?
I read 900rpm
